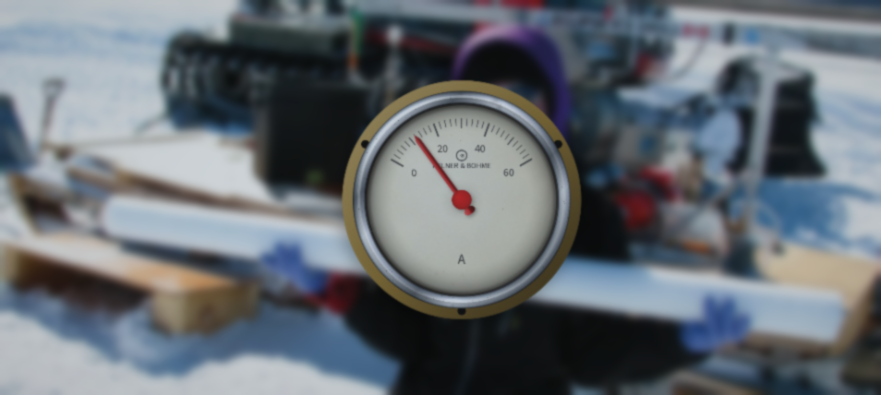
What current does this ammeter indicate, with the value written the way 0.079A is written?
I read 12A
